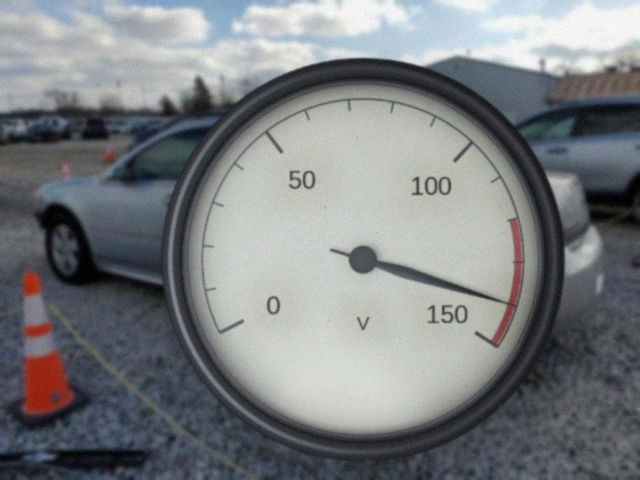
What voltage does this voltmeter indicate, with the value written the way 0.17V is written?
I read 140V
